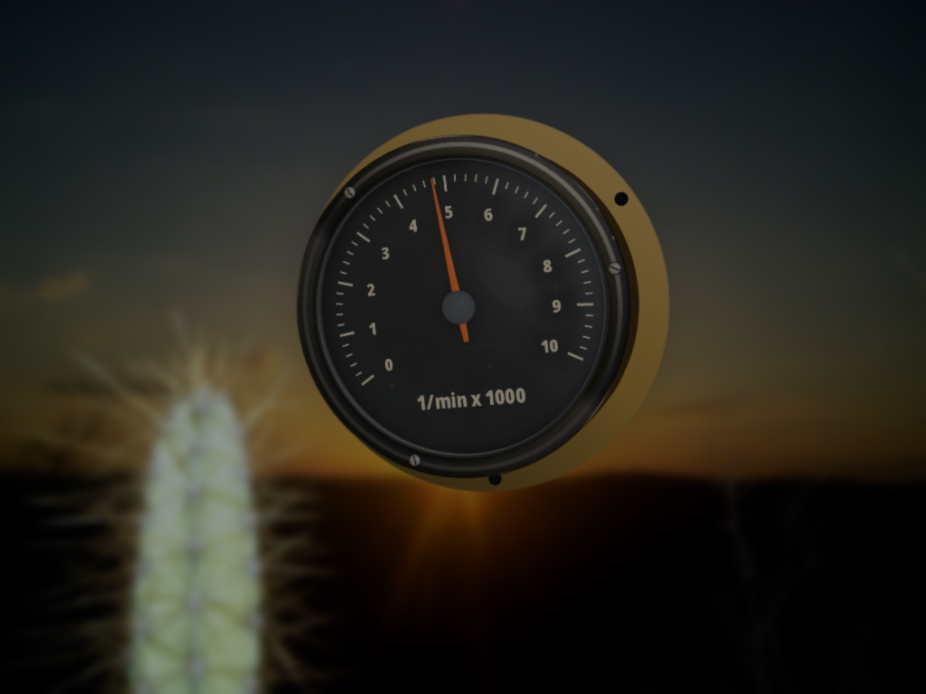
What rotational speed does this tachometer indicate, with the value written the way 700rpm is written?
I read 4800rpm
